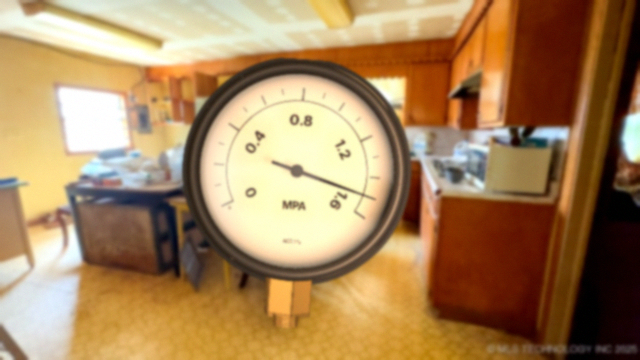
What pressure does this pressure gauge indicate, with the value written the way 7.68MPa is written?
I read 1.5MPa
